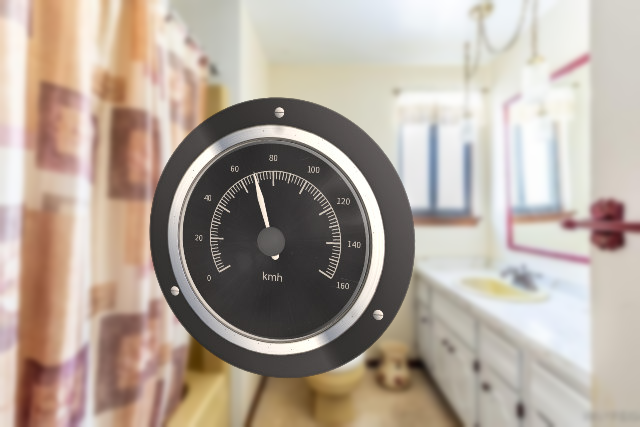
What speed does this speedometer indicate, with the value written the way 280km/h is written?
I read 70km/h
